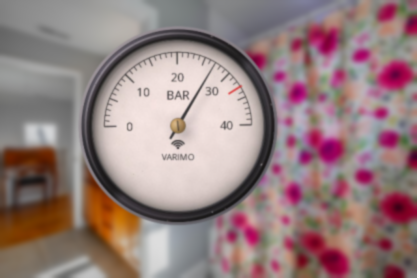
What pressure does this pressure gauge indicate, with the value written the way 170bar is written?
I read 27bar
